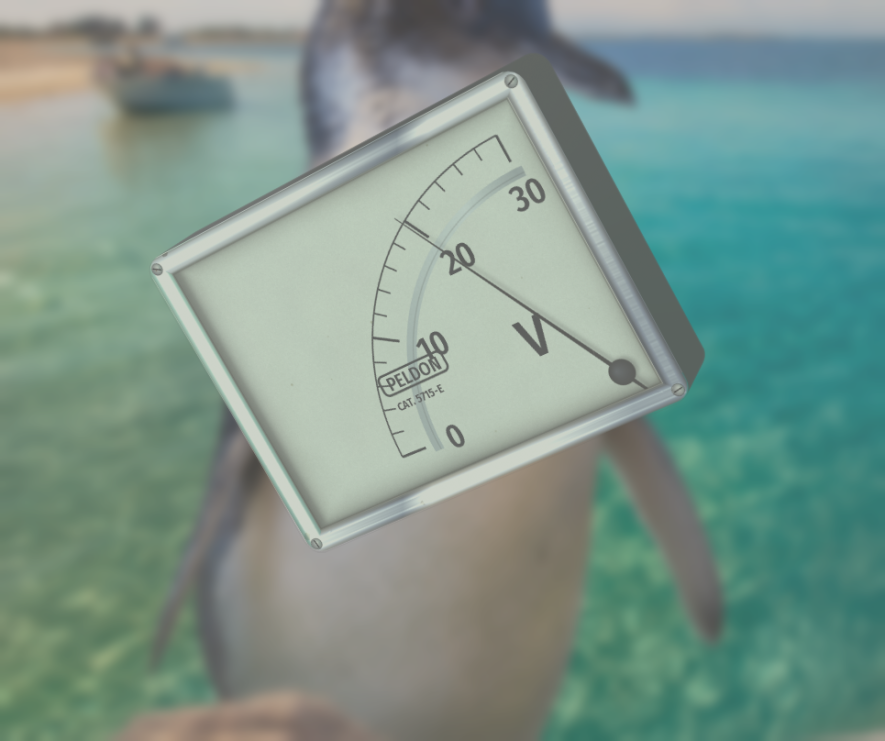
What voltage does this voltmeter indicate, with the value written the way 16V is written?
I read 20V
